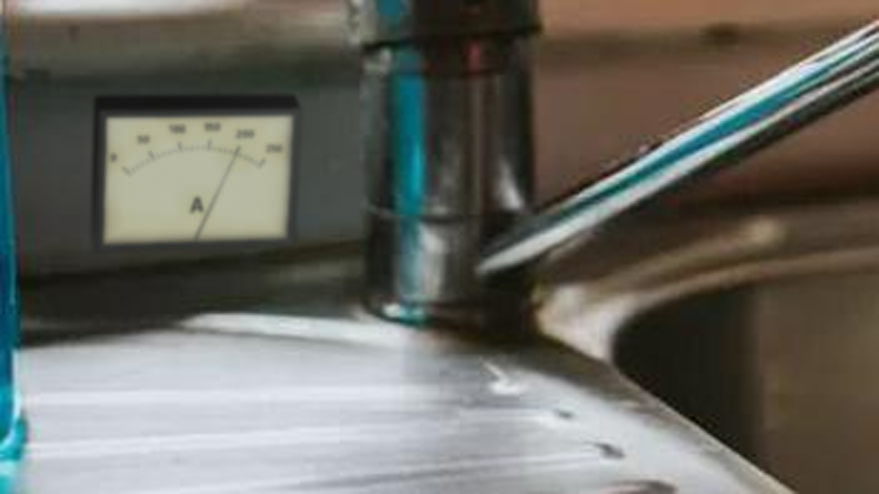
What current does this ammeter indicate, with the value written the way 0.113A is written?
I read 200A
